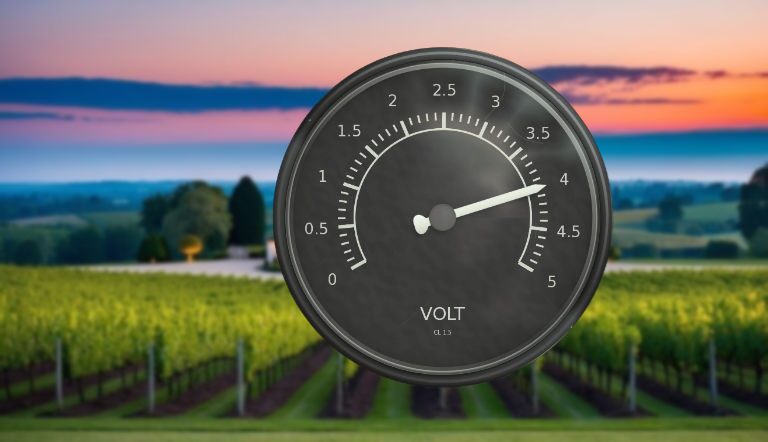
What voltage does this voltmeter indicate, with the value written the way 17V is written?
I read 4V
